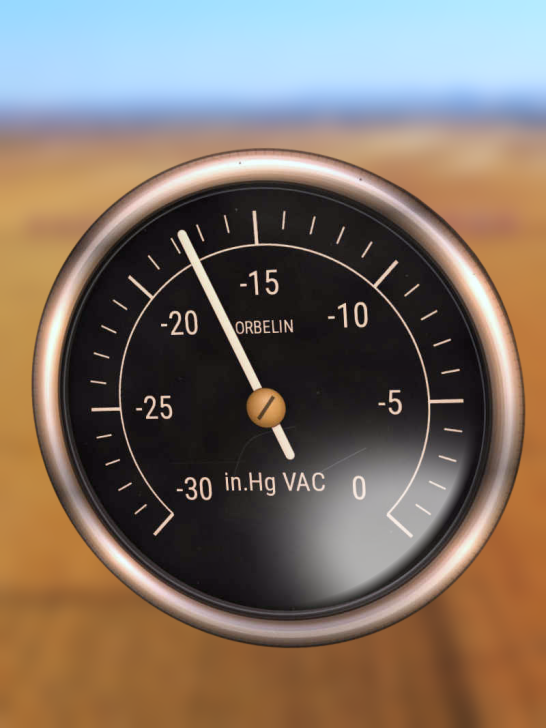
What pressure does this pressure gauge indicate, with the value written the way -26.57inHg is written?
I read -17.5inHg
